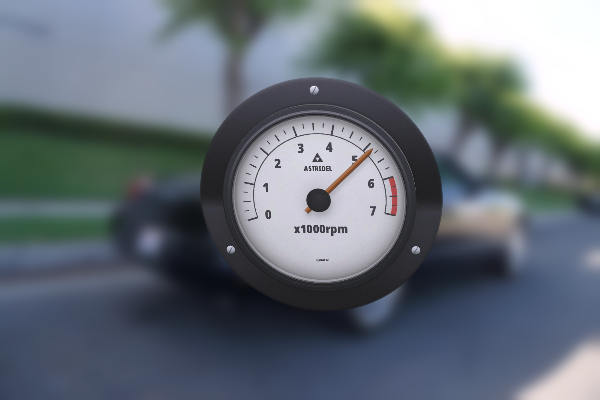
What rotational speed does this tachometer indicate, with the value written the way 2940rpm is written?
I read 5125rpm
